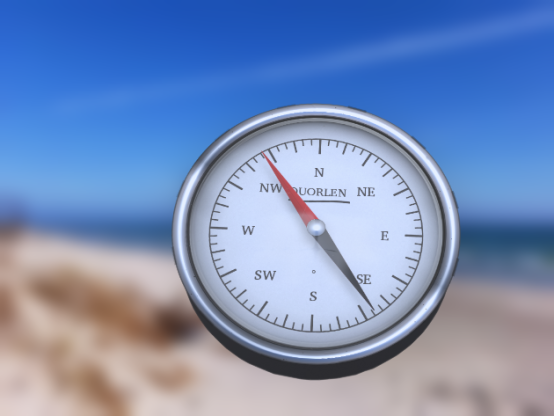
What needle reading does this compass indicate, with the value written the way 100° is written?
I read 325°
